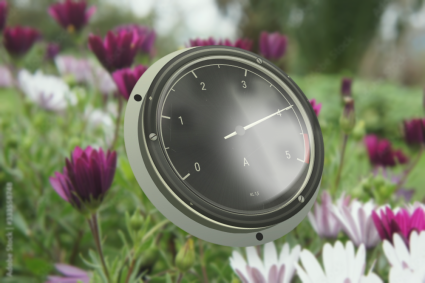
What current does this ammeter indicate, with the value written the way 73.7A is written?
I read 4A
